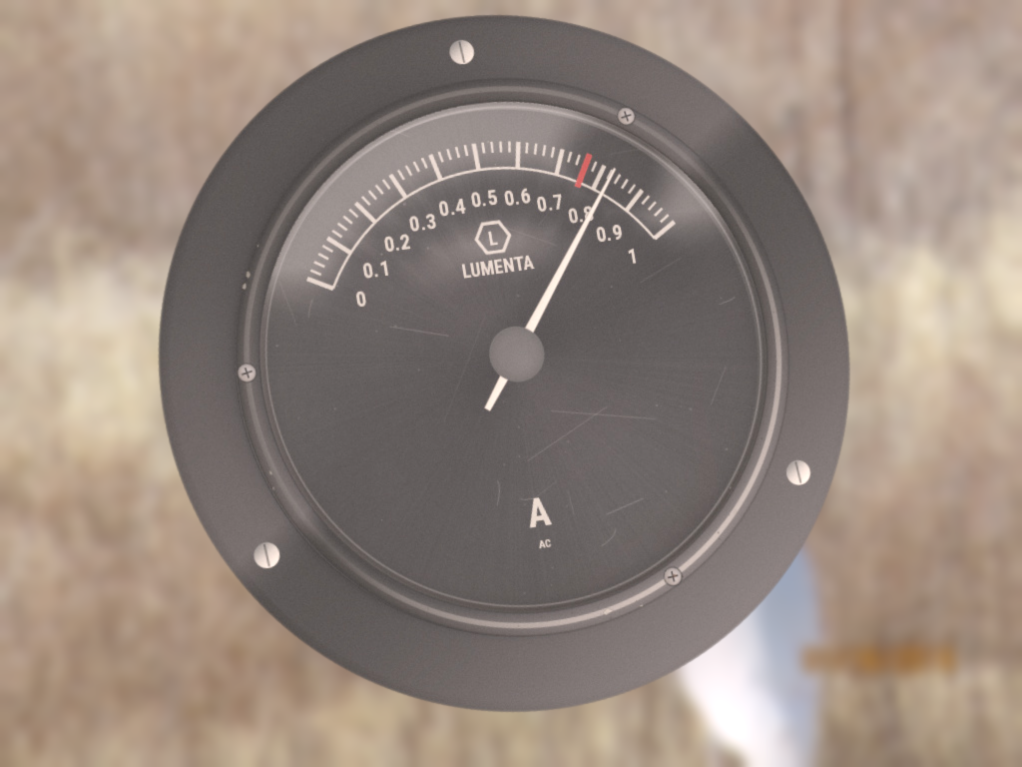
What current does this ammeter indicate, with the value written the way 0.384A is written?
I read 0.82A
